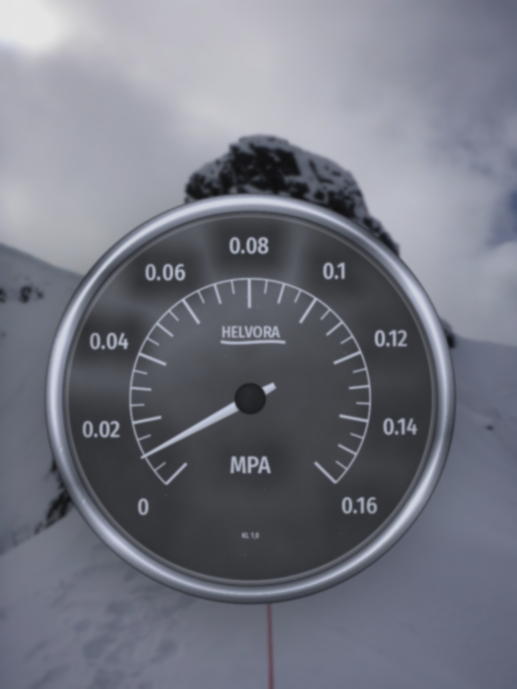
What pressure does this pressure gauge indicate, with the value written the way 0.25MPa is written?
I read 0.01MPa
